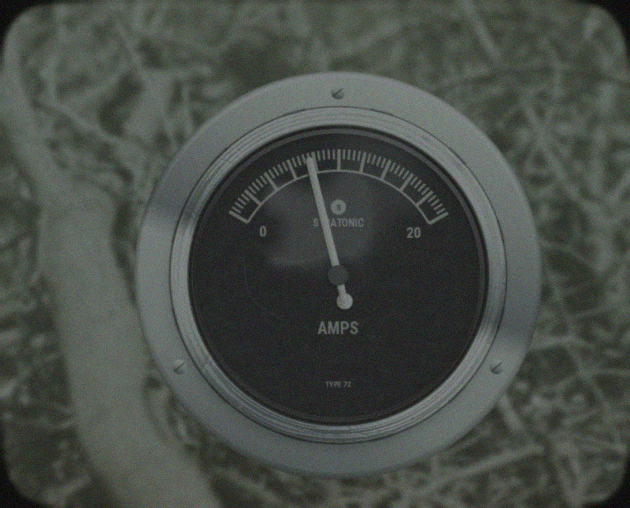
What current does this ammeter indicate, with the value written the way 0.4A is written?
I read 7.6A
